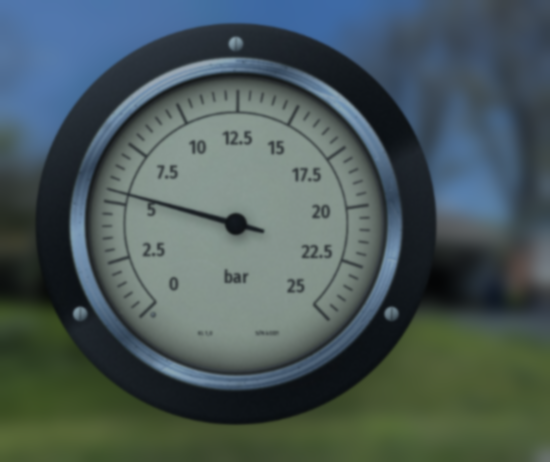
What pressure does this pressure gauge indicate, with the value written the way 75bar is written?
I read 5.5bar
